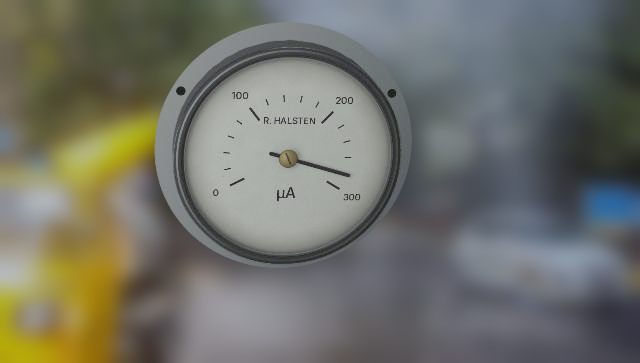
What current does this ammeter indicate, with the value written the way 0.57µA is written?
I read 280µA
